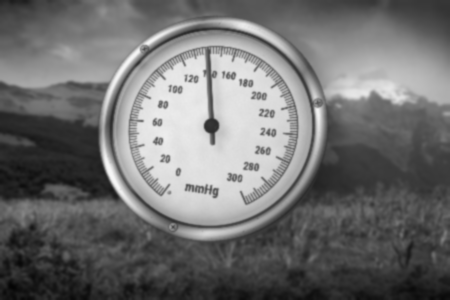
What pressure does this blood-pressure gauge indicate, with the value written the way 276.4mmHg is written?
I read 140mmHg
